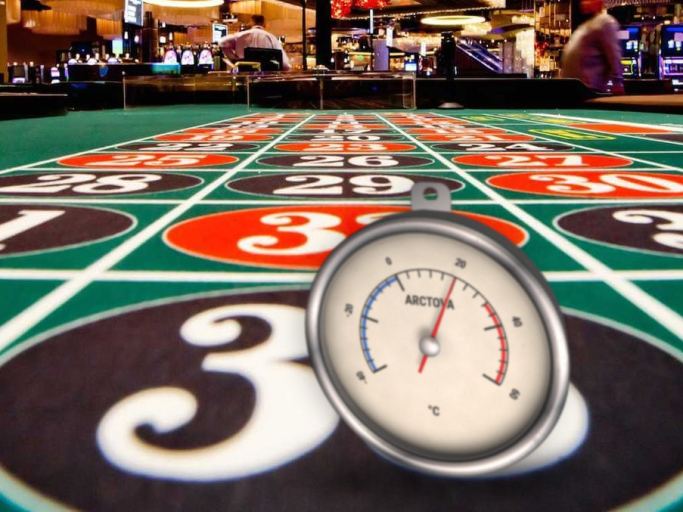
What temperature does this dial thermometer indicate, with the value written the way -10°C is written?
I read 20°C
